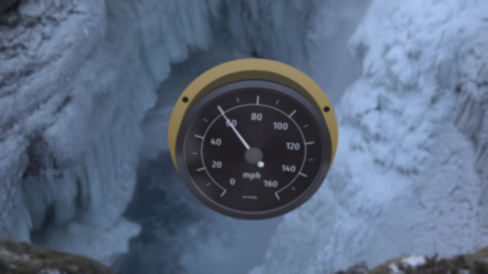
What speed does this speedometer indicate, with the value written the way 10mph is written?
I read 60mph
